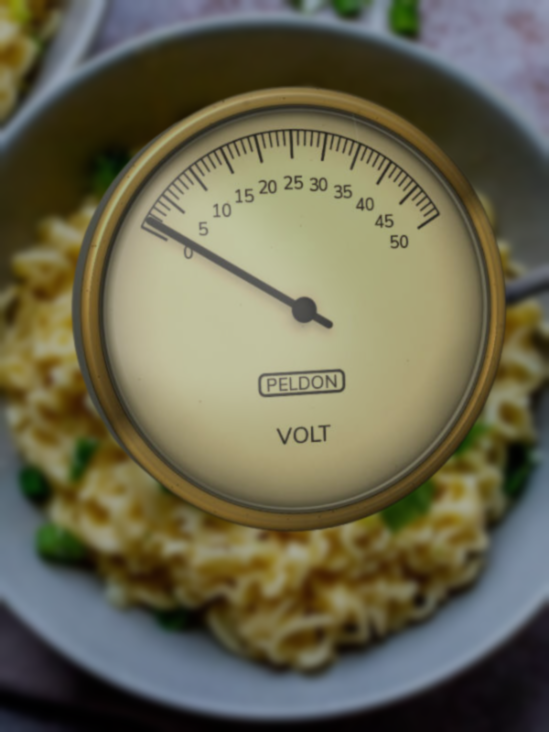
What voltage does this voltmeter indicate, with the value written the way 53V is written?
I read 1V
